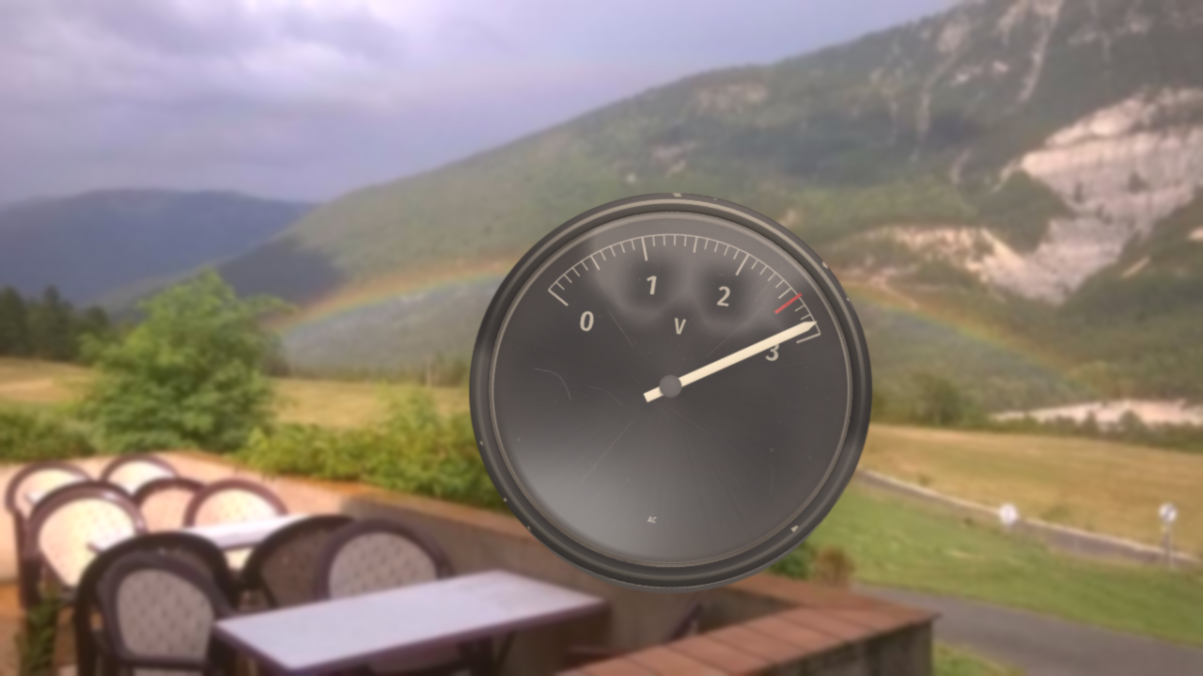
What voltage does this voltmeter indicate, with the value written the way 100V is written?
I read 2.9V
